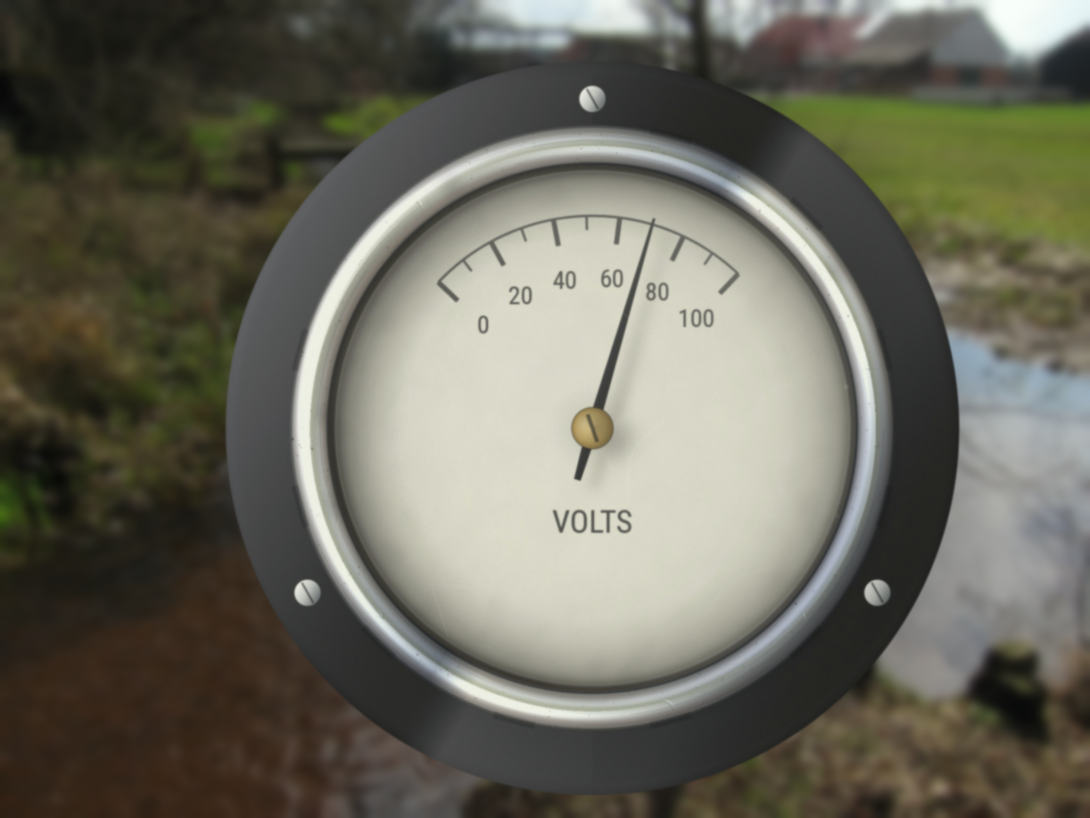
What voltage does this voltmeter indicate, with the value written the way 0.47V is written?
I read 70V
